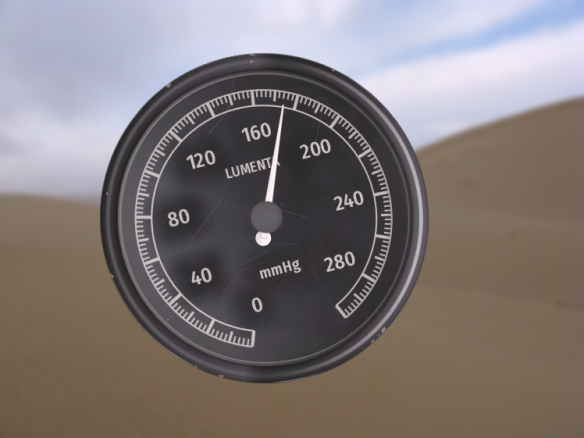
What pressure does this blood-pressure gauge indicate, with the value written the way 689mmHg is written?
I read 174mmHg
